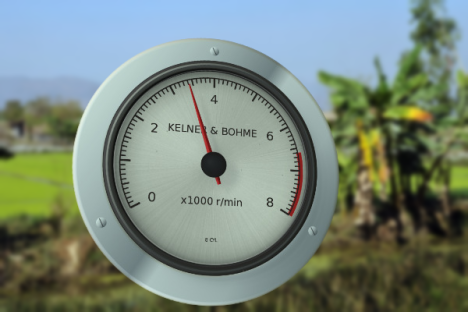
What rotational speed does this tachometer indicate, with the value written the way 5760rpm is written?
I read 3400rpm
